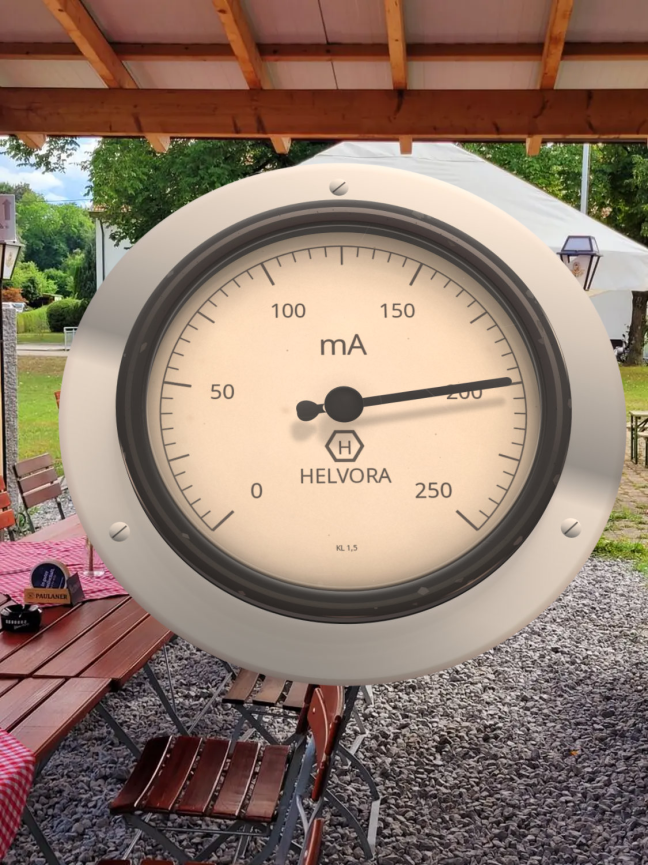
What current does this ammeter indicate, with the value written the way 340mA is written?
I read 200mA
